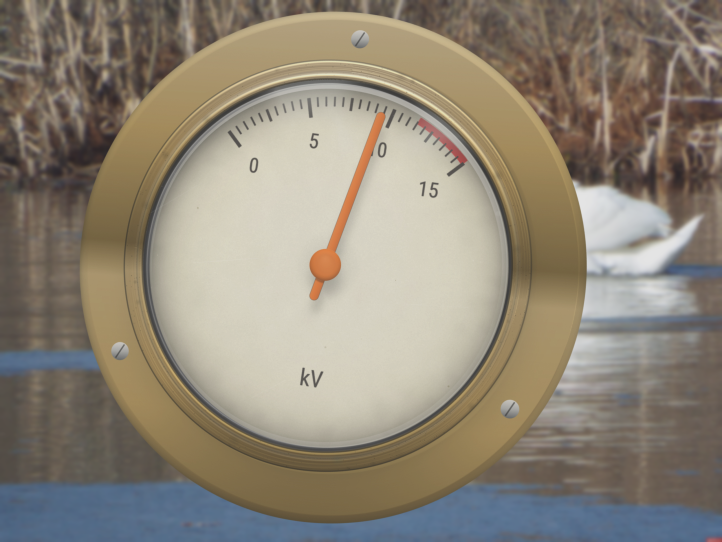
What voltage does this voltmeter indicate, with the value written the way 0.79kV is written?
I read 9.5kV
